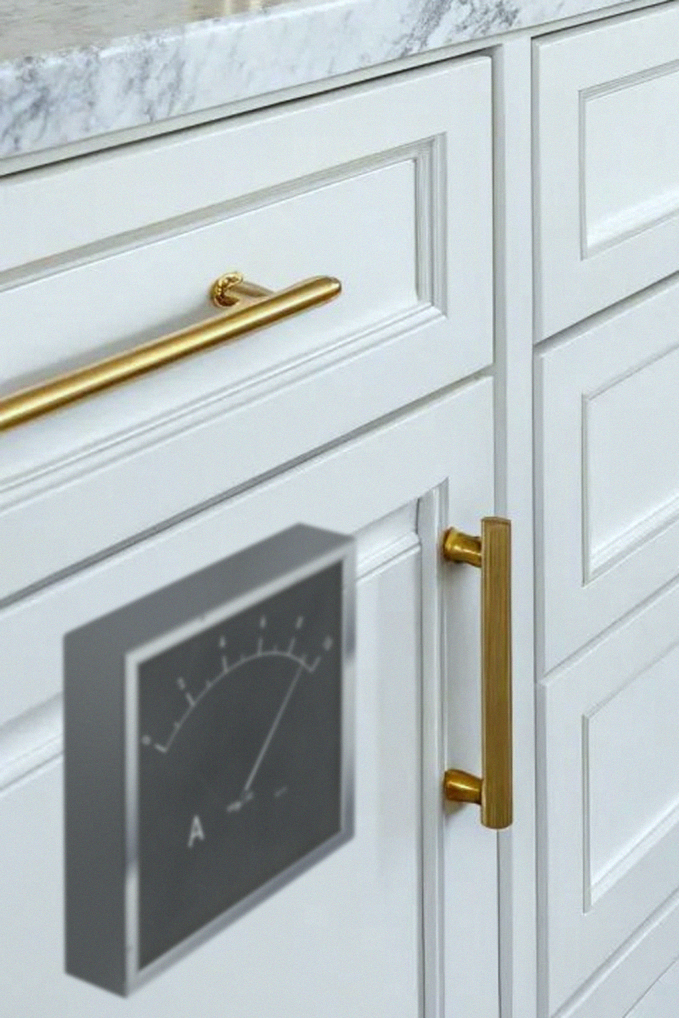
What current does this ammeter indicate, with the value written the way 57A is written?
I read 9A
